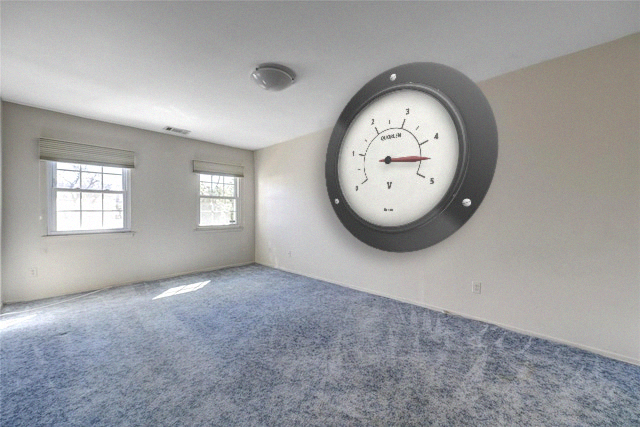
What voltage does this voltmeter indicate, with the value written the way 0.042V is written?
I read 4.5V
